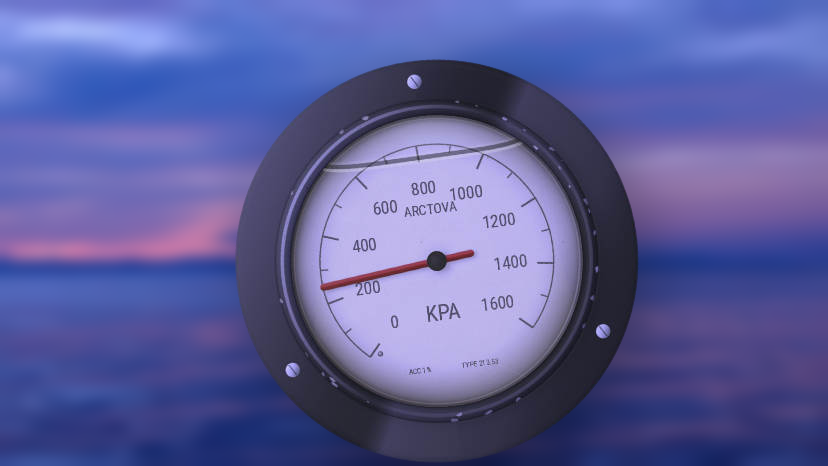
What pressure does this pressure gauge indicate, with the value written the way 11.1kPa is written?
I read 250kPa
